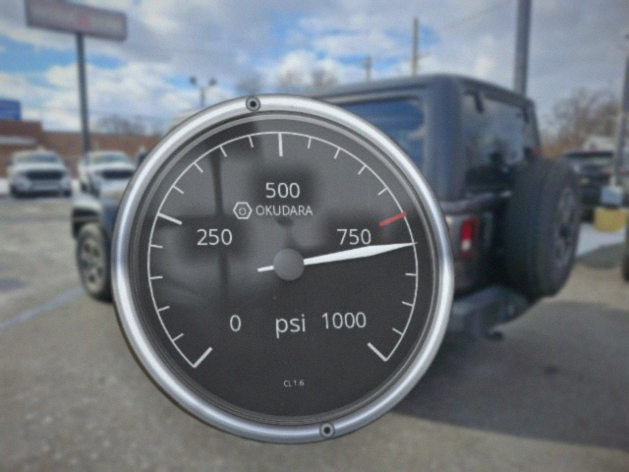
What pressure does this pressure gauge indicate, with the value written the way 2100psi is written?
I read 800psi
